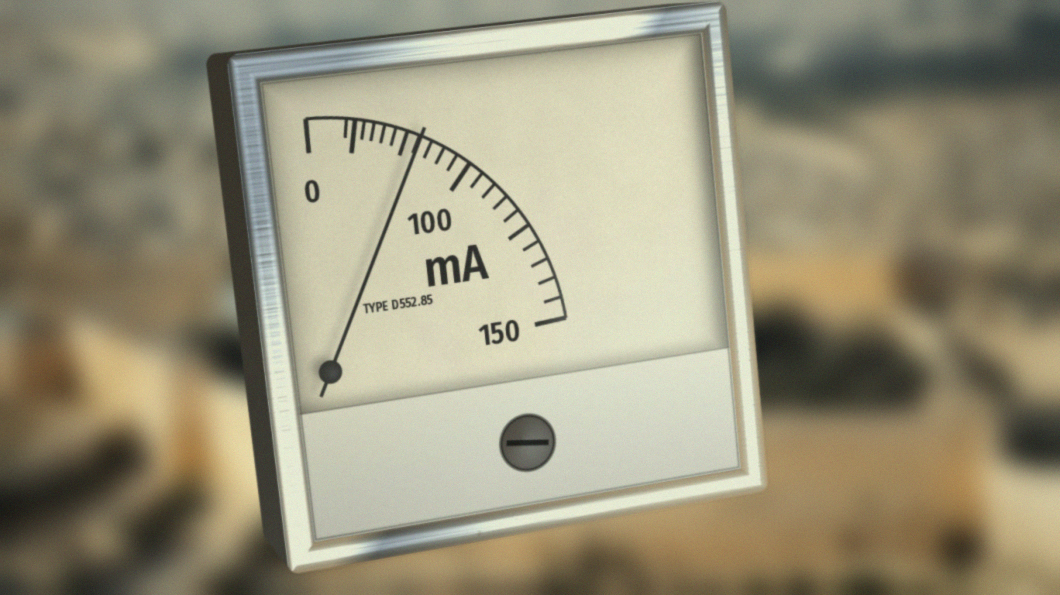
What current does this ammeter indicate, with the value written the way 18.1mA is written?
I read 80mA
